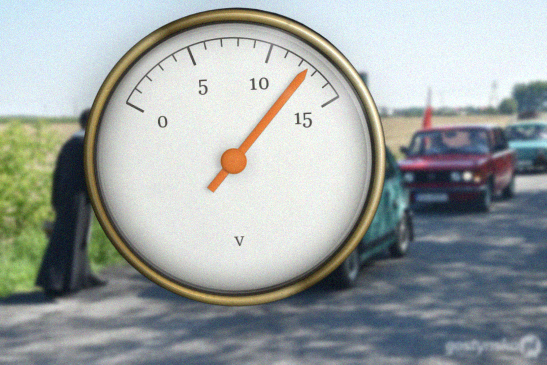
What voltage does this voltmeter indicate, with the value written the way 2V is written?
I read 12.5V
